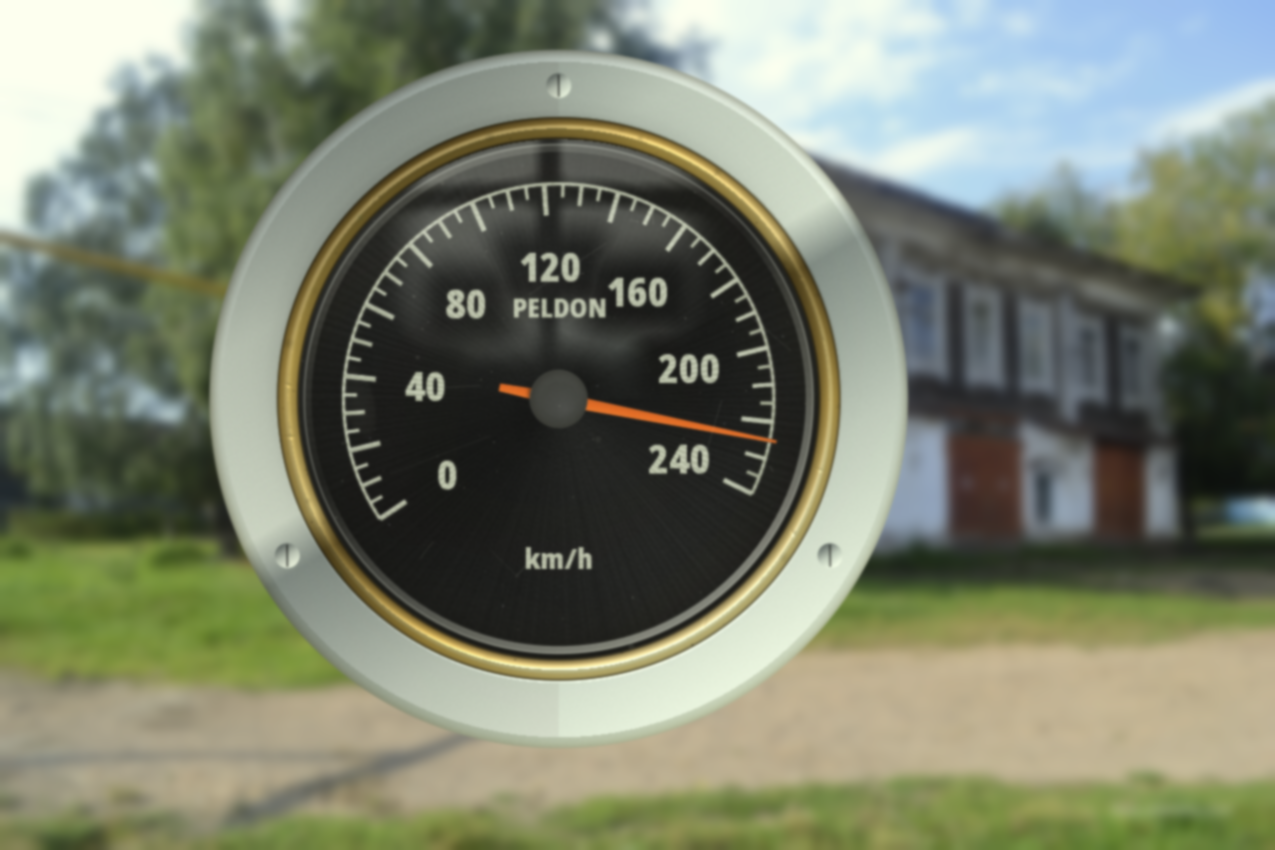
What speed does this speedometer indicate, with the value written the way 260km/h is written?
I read 225km/h
